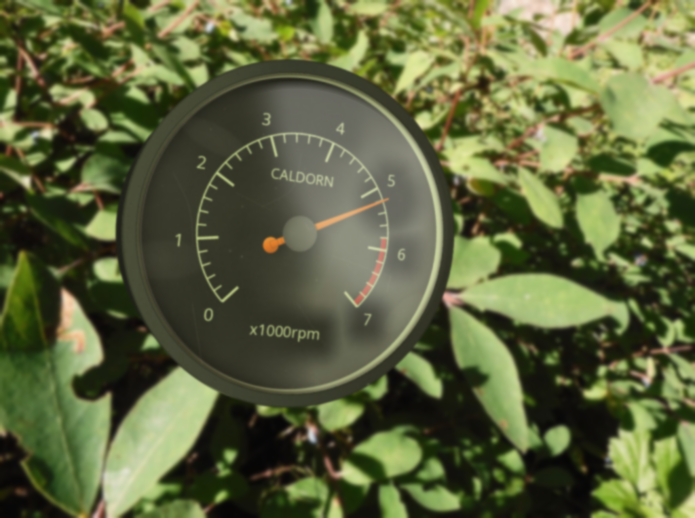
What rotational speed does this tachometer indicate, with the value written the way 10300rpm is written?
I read 5200rpm
